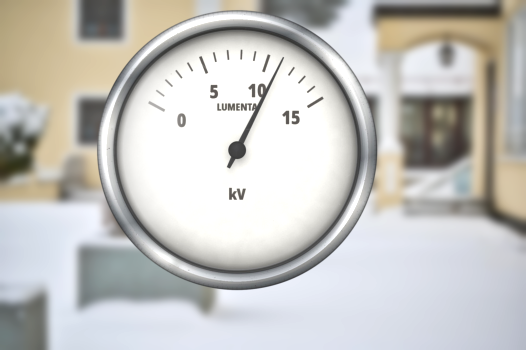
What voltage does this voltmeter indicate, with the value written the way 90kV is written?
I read 11kV
